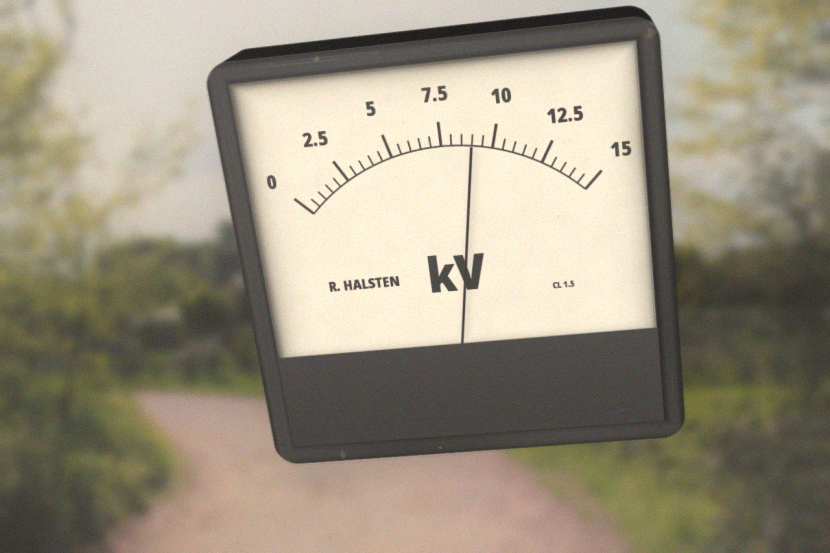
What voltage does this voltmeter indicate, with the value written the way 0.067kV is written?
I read 9kV
